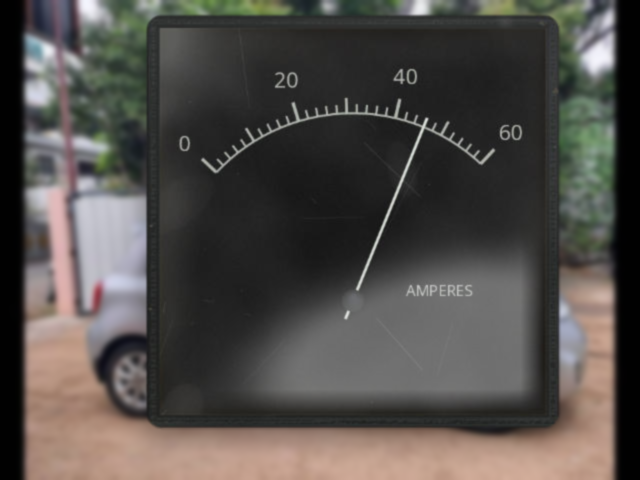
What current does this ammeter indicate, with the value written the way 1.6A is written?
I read 46A
